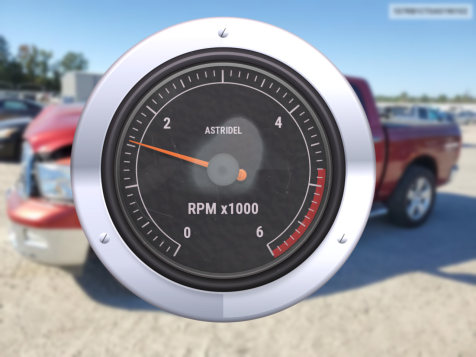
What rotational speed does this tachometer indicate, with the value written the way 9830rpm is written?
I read 1550rpm
